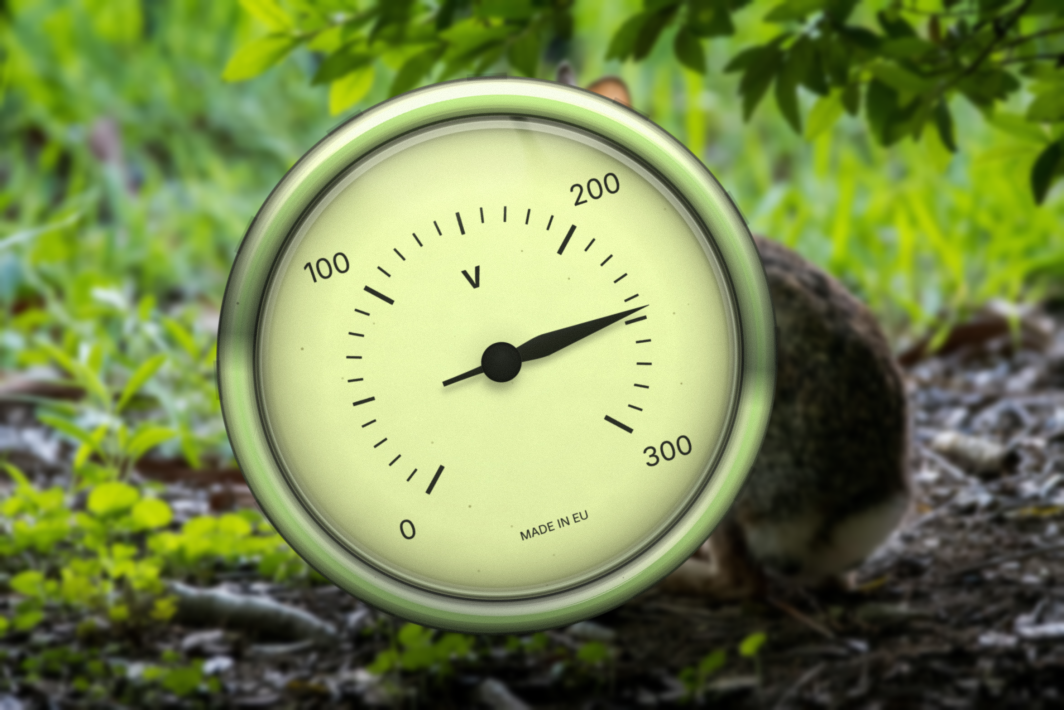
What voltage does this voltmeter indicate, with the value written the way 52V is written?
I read 245V
